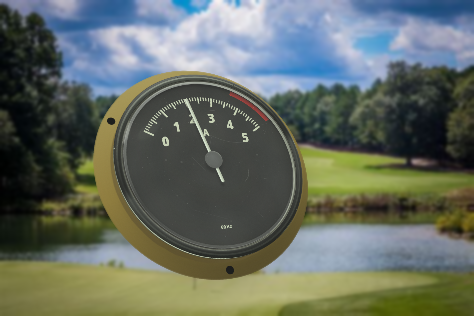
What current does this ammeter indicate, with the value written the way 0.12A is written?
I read 2A
